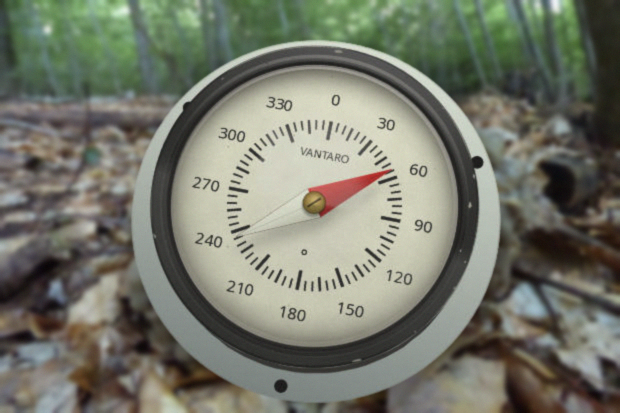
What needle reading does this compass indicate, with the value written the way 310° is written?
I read 55°
